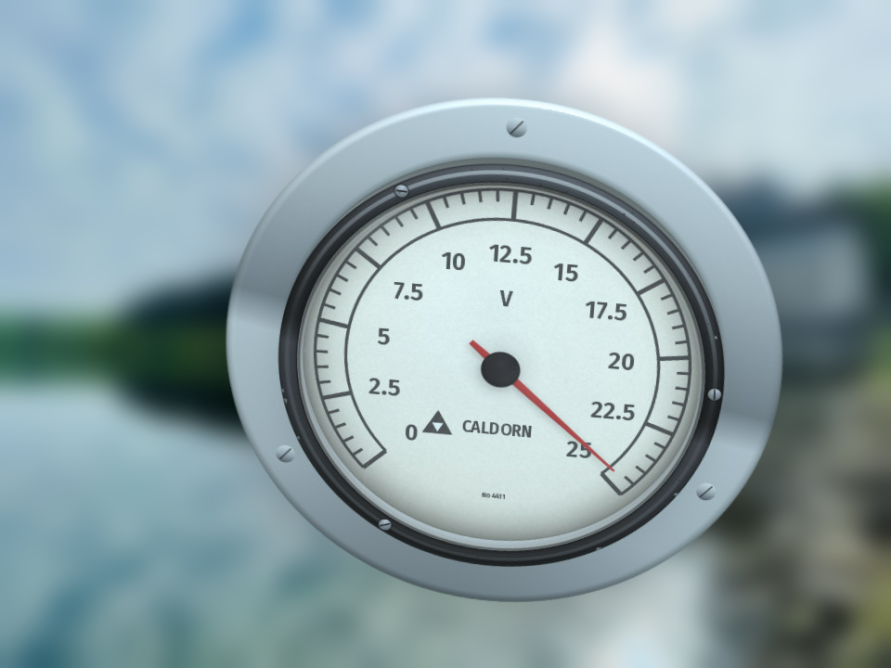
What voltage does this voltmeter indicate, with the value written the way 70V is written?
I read 24.5V
